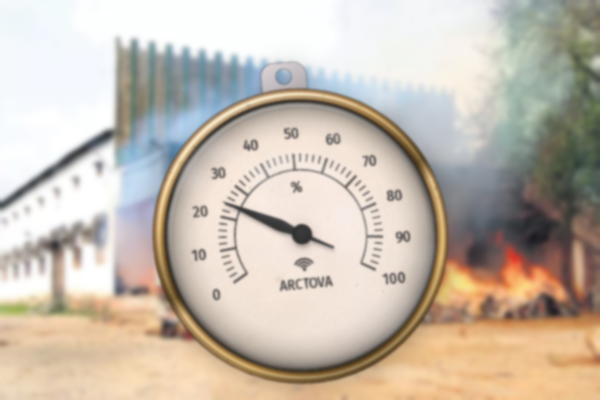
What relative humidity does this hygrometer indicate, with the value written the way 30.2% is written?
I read 24%
